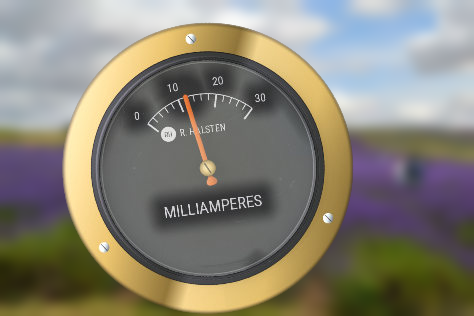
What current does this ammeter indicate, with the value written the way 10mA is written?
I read 12mA
